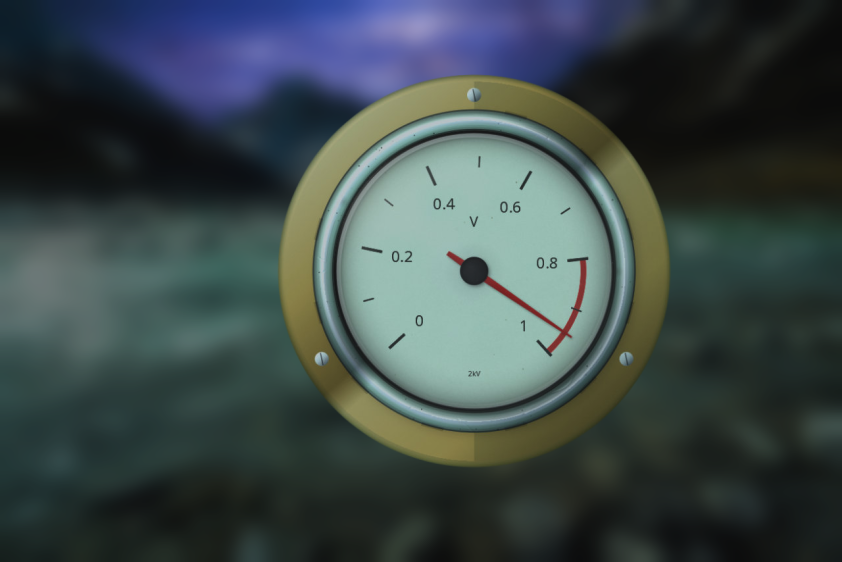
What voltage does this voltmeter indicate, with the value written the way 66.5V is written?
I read 0.95V
